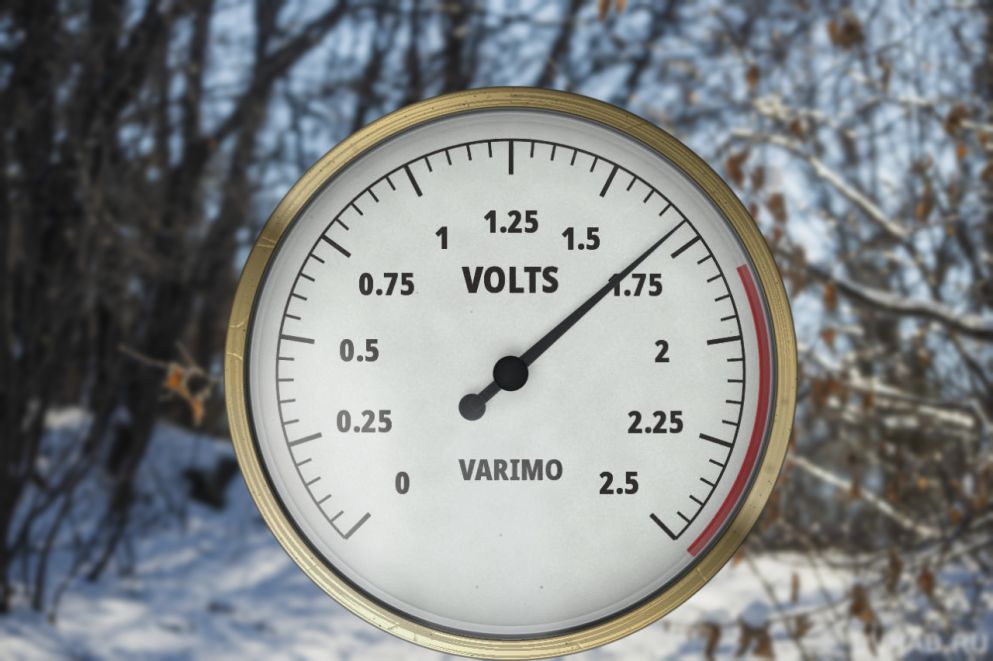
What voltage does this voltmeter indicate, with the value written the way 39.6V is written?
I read 1.7V
